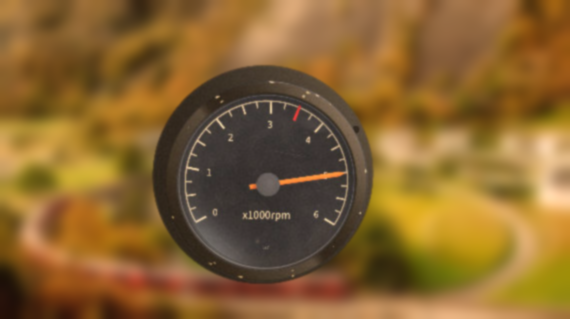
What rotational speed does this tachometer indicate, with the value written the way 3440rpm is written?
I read 5000rpm
